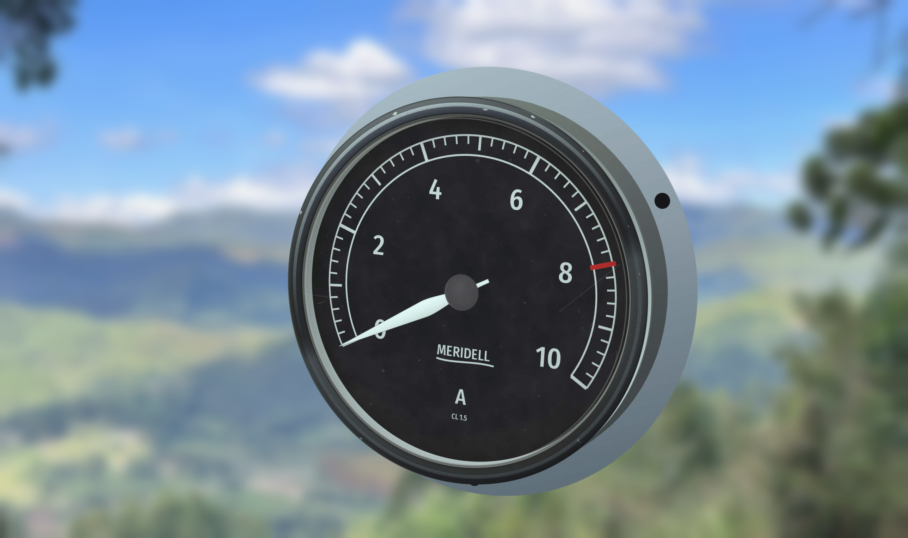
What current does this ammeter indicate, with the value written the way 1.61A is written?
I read 0A
